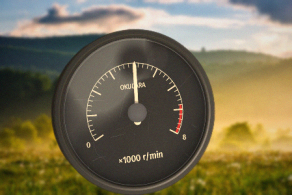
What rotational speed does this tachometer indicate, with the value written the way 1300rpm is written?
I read 4000rpm
